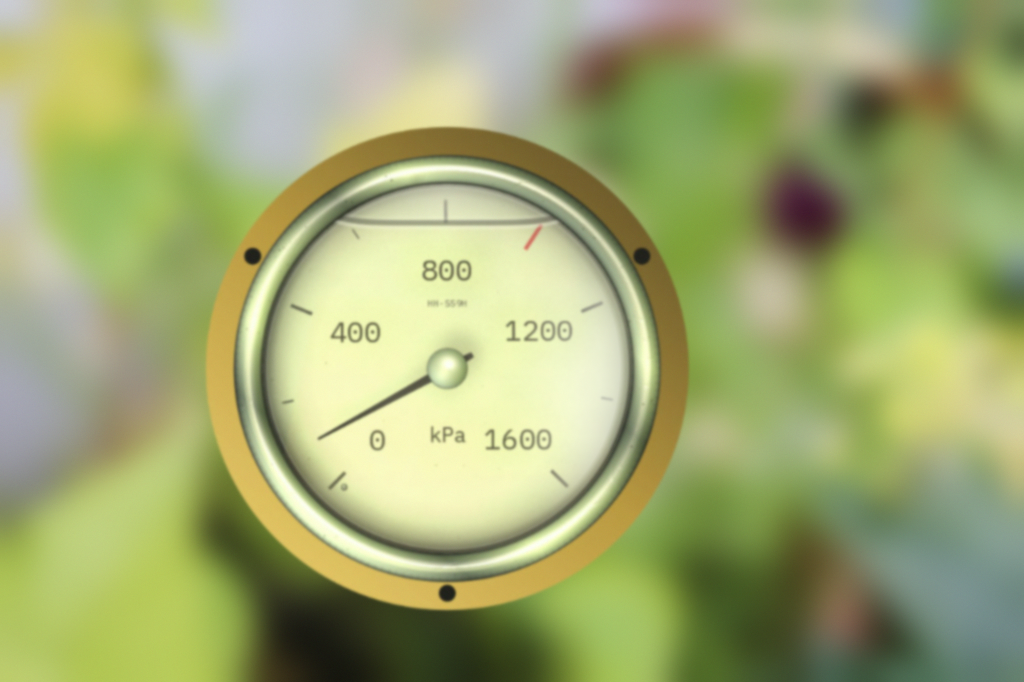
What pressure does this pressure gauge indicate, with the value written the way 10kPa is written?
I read 100kPa
